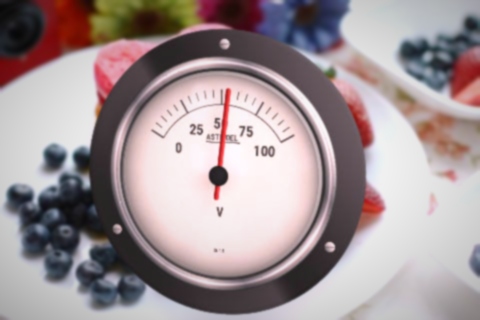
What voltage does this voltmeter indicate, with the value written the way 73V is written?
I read 55V
